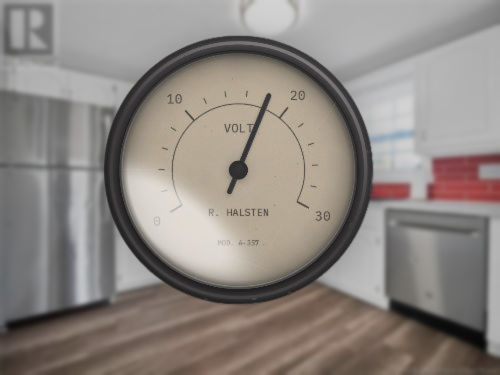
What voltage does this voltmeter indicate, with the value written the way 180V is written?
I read 18V
